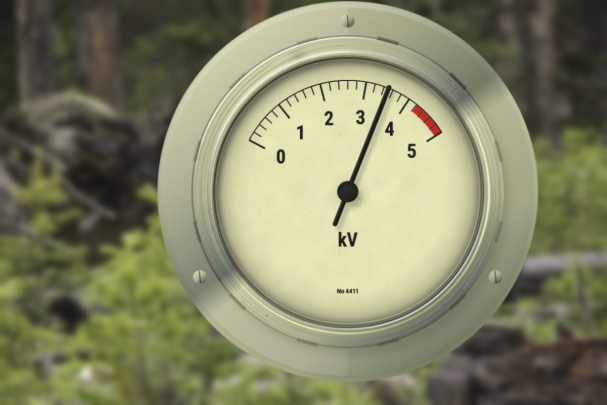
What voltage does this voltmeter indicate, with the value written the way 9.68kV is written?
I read 3.5kV
